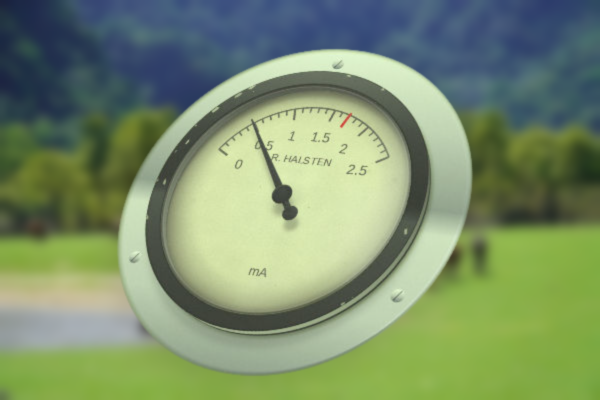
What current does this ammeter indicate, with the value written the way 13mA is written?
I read 0.5mA
